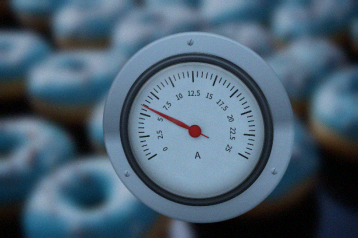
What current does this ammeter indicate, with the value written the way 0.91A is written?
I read 6A
